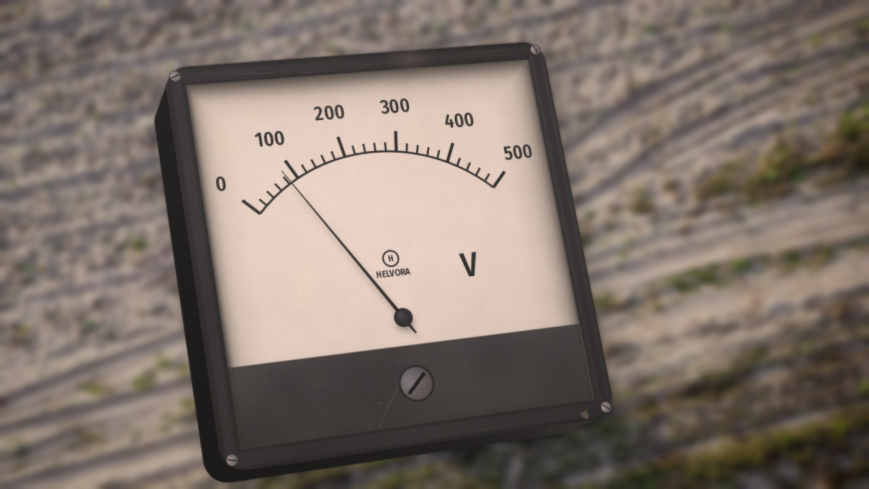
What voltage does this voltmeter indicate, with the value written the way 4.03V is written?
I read 80V
